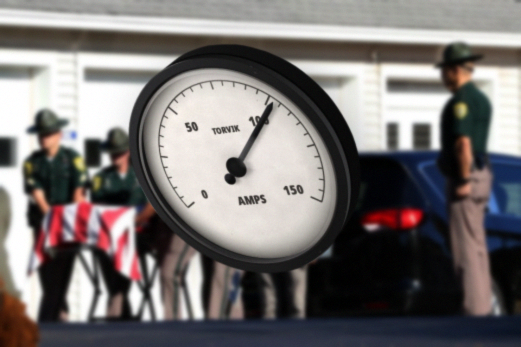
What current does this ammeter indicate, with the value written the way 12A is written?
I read 102.5A
